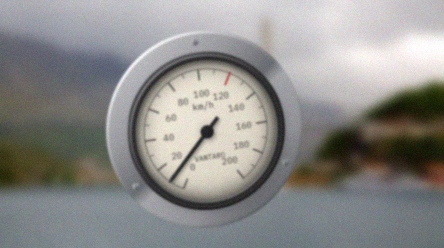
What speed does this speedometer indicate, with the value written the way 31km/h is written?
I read 10km/h
